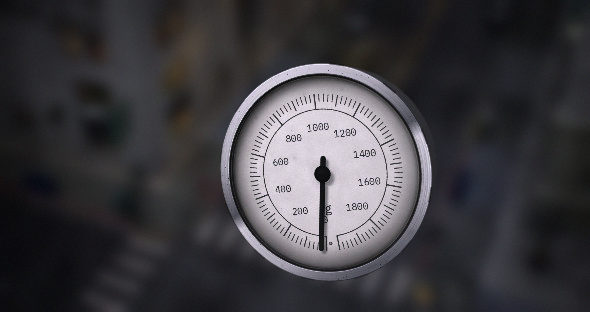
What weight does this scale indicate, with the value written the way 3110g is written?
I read 20g
